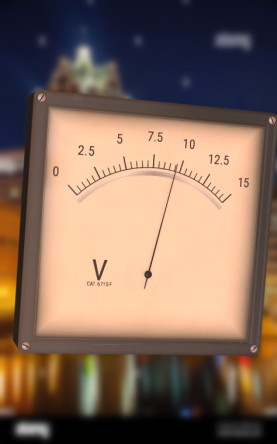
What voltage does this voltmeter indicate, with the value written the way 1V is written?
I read 9.5V
